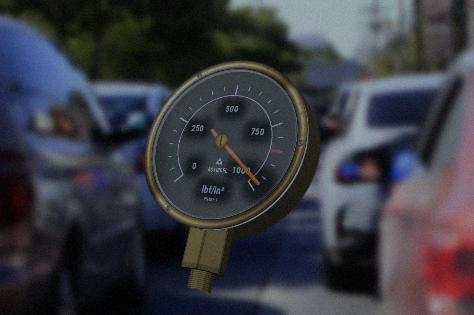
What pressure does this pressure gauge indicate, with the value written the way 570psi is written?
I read 975psi
